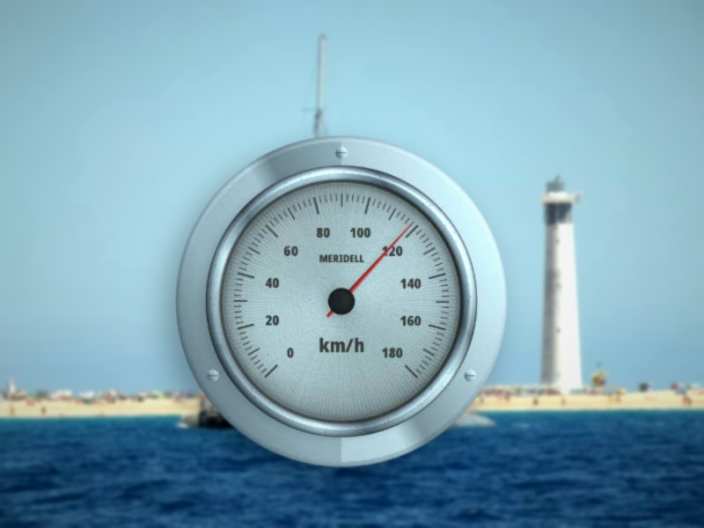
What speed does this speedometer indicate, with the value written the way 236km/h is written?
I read 118km/h
